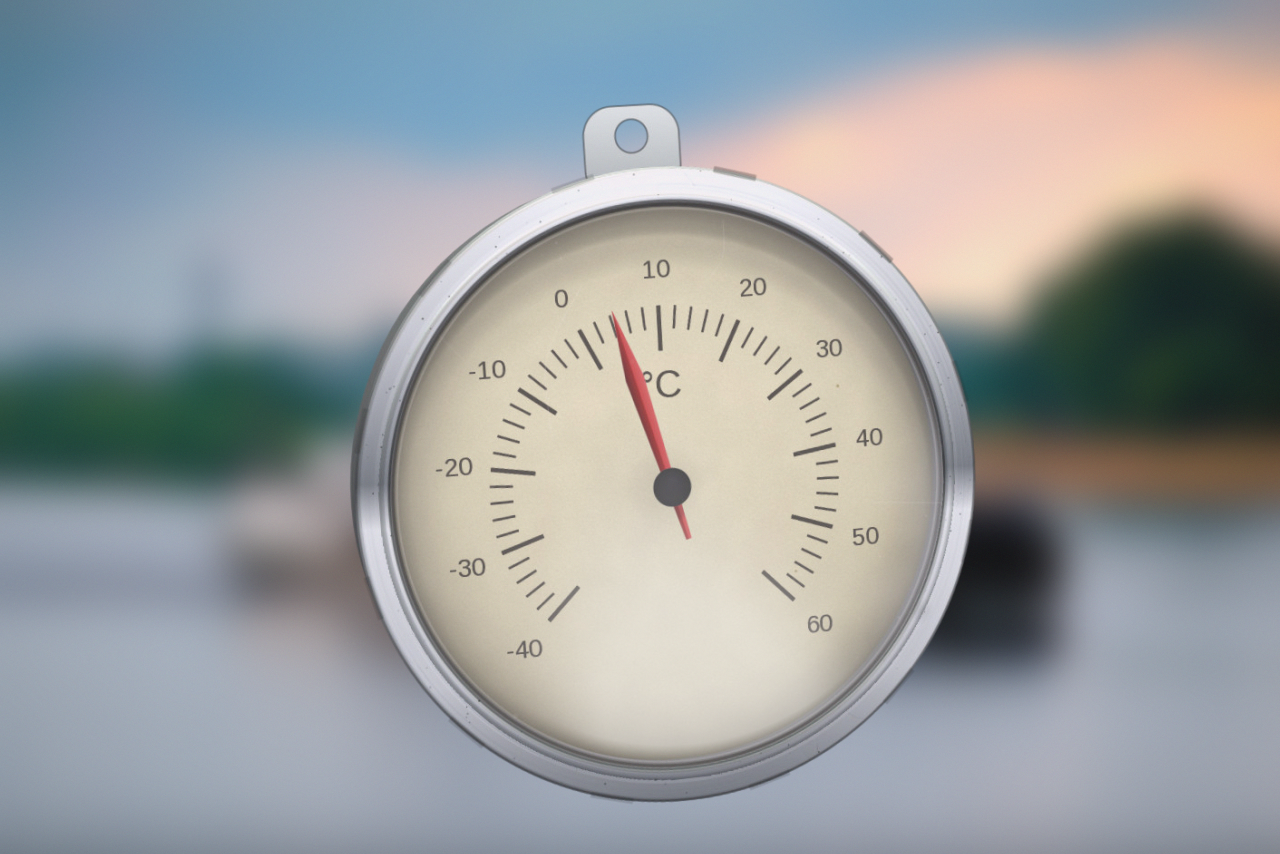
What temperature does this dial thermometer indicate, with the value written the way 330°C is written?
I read 4°C
